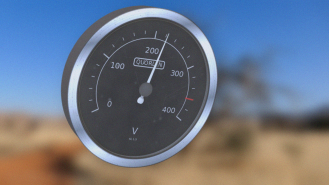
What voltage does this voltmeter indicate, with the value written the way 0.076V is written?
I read 220V
